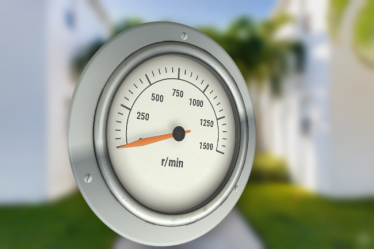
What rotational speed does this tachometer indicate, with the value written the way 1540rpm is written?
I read 0rpm
